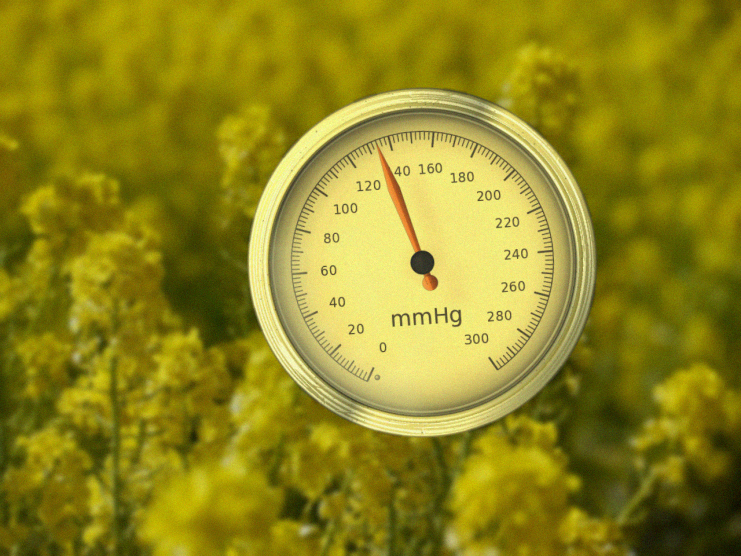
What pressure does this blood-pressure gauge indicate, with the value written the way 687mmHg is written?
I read 134mmHg
